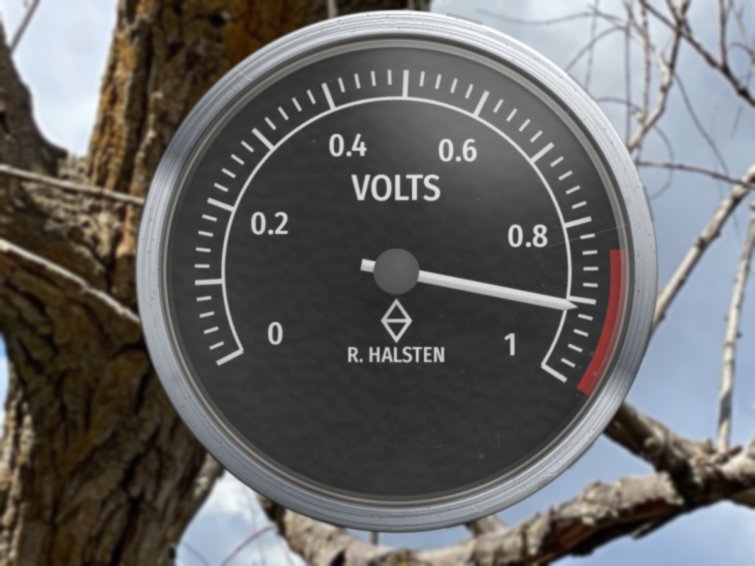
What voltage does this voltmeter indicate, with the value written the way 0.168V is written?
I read 0.91V
